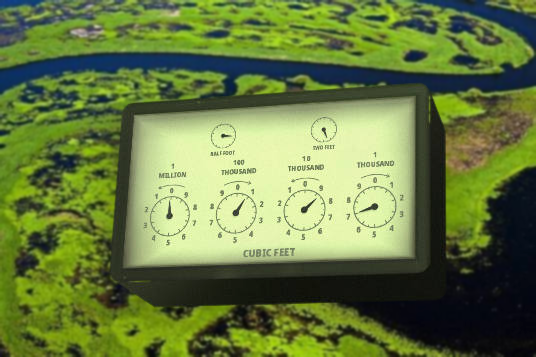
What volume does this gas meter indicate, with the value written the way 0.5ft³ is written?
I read 8700ft³
